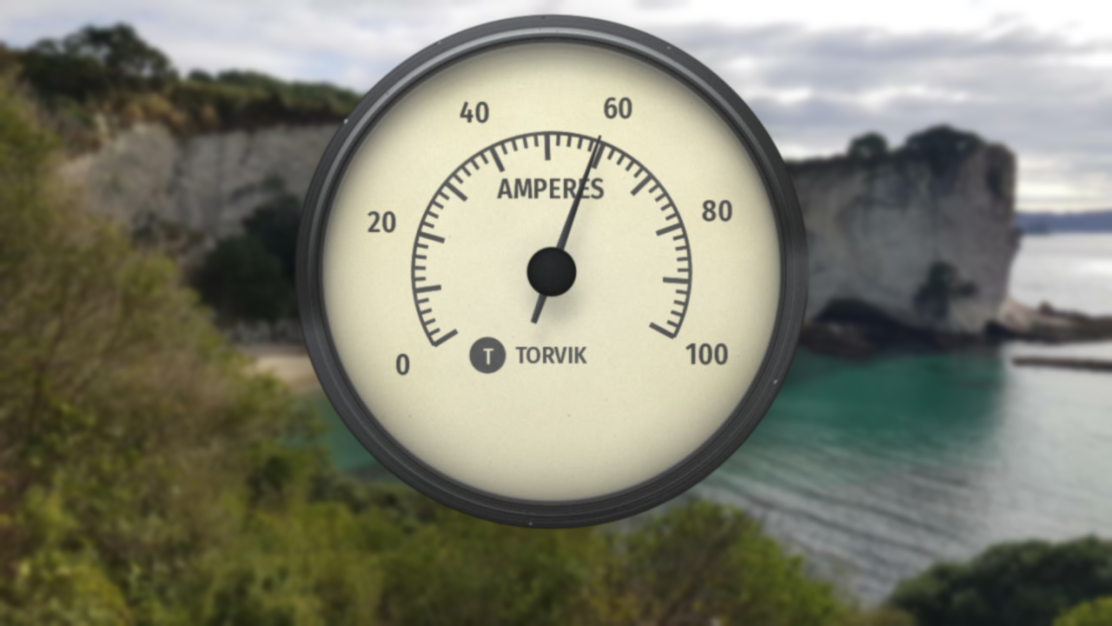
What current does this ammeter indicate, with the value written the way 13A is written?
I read 59A
